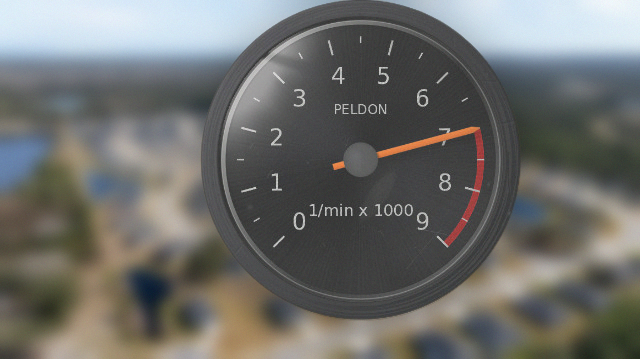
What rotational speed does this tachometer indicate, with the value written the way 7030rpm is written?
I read 7000rpm
